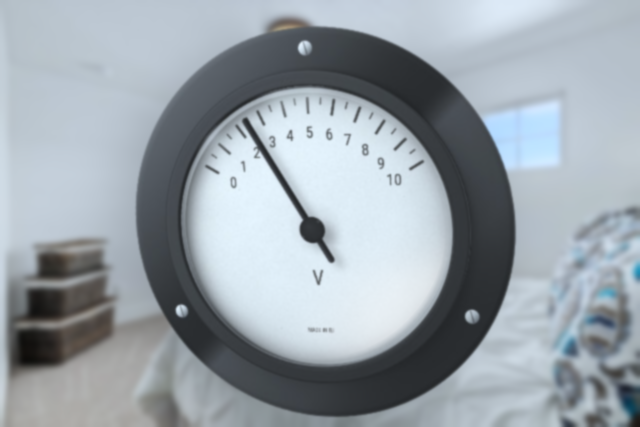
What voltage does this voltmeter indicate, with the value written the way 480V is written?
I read 2.5V
